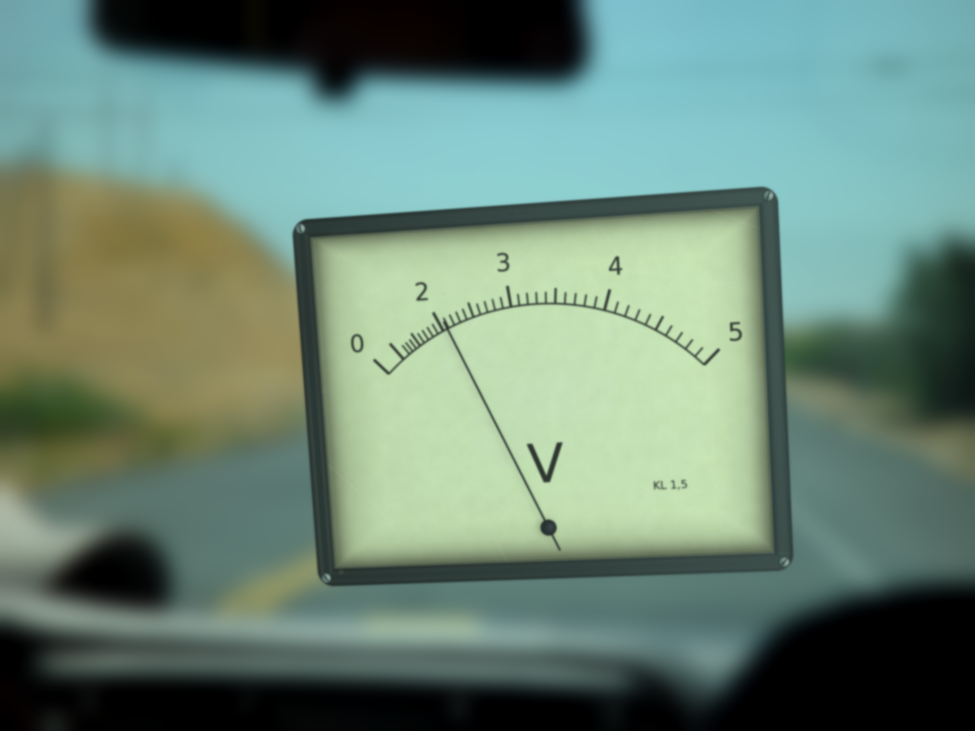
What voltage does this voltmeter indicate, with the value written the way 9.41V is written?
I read 2.1V
